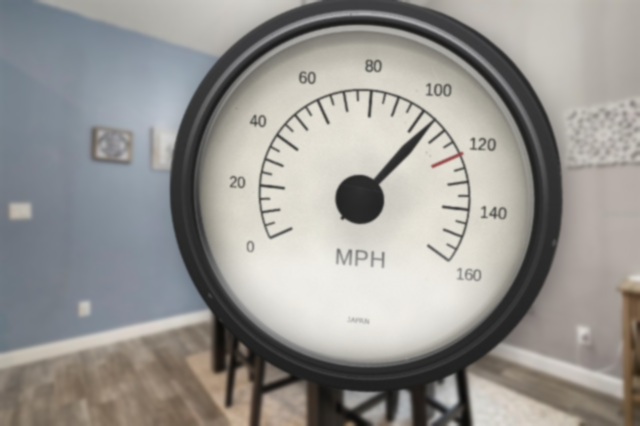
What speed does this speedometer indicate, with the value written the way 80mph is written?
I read 105mph
